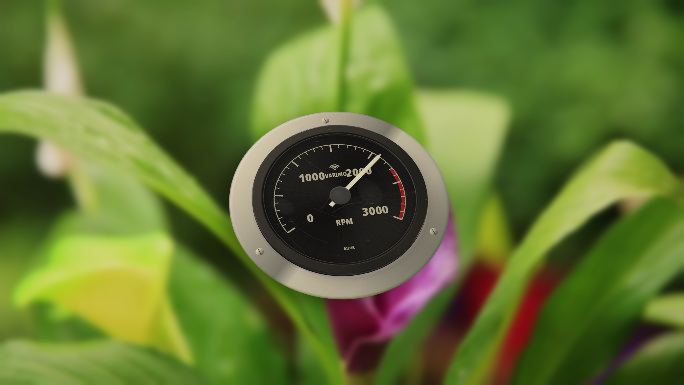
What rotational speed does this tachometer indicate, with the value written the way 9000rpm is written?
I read 2100rpm
